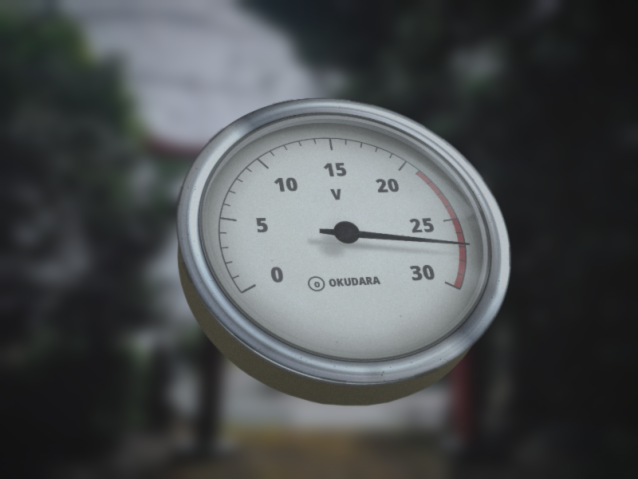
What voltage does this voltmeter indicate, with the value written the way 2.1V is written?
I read 27V
